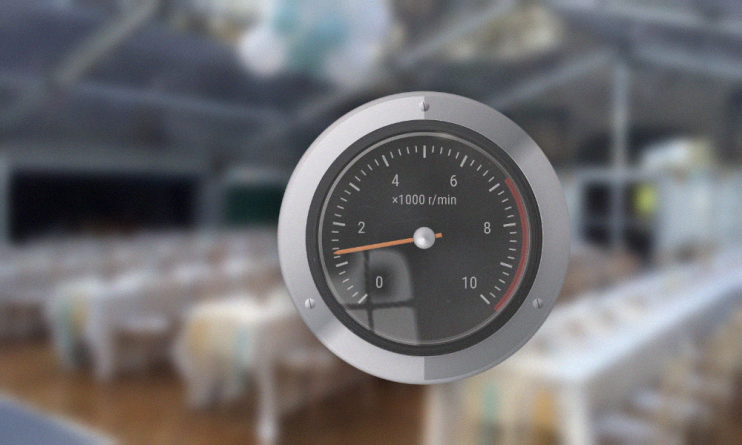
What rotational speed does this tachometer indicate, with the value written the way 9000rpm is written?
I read 1300rpm
